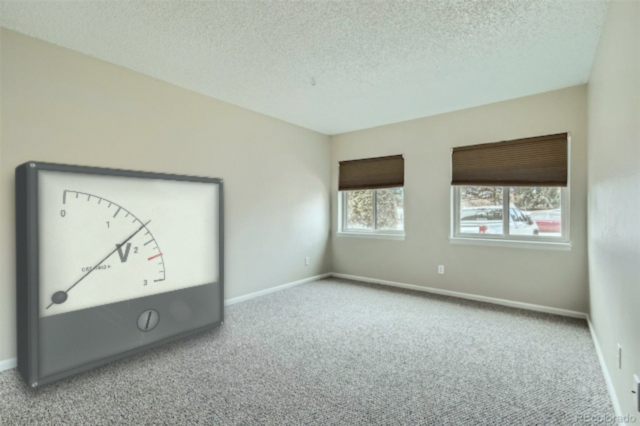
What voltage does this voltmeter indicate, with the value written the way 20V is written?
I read 1.6V
